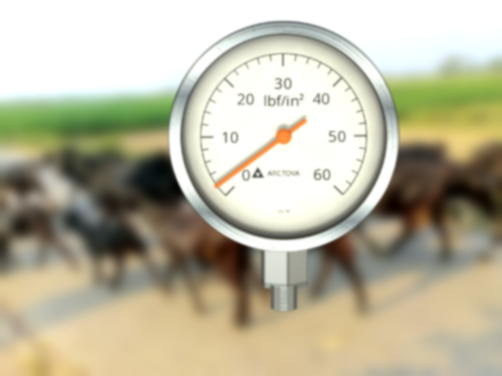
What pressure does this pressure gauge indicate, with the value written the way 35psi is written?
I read 2psi
